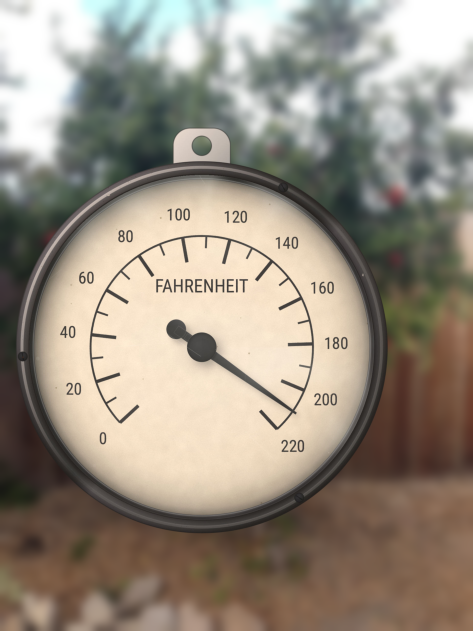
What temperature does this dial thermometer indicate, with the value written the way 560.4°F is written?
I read 210°F
